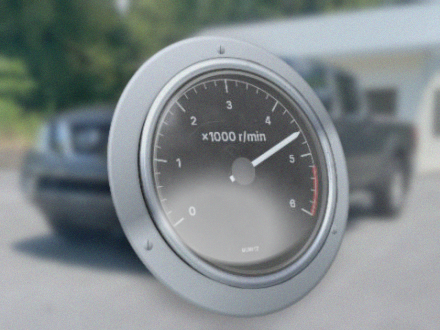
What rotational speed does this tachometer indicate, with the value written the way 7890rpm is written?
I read 4600rpm
